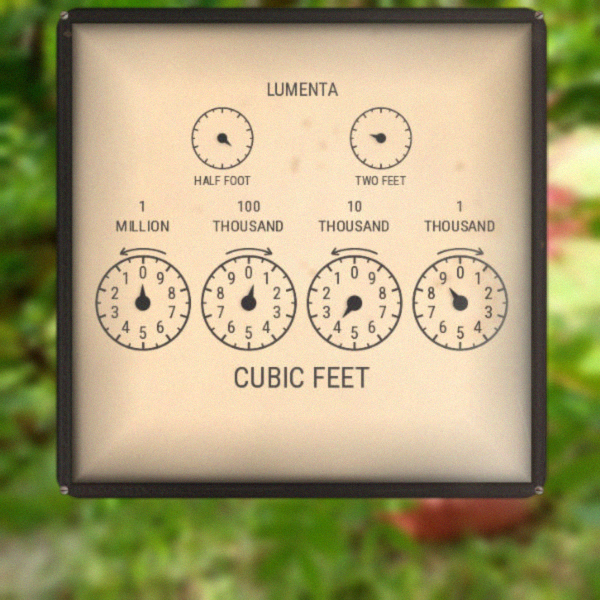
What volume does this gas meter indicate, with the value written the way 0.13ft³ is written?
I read 3900ft³
